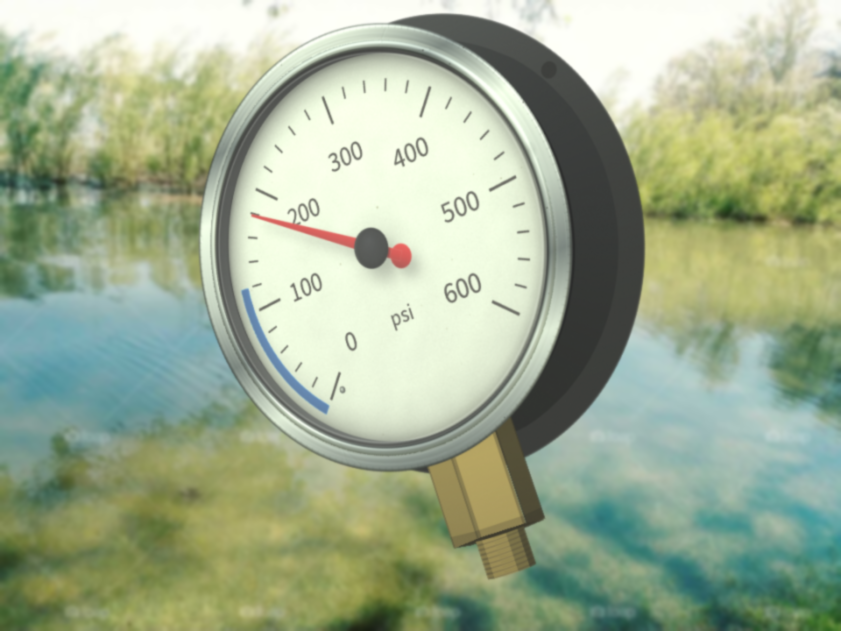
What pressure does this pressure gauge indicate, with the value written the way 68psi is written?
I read 180psi
